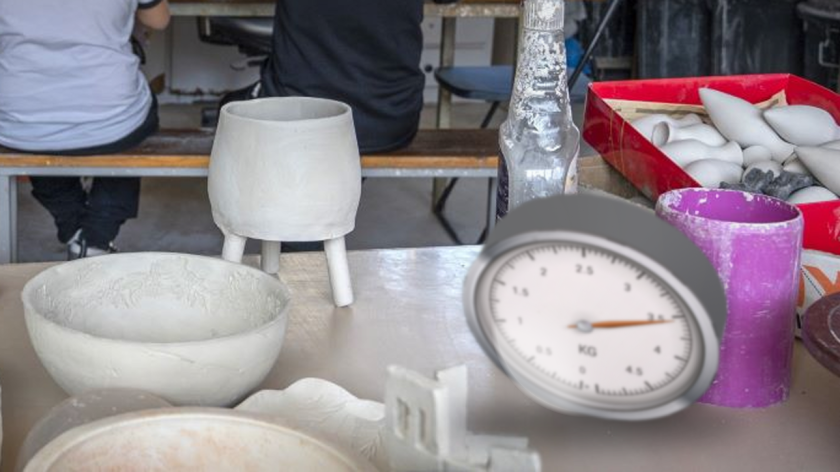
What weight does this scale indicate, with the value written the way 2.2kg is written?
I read 3.5kg
